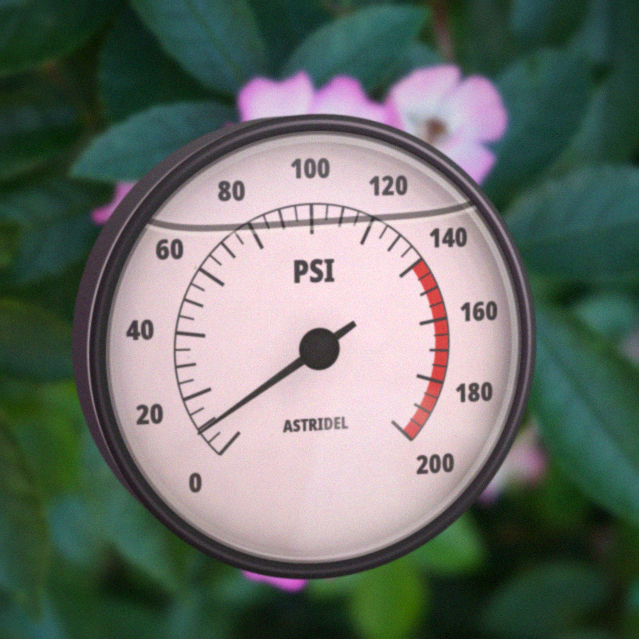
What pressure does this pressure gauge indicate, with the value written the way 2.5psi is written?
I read 10psi
